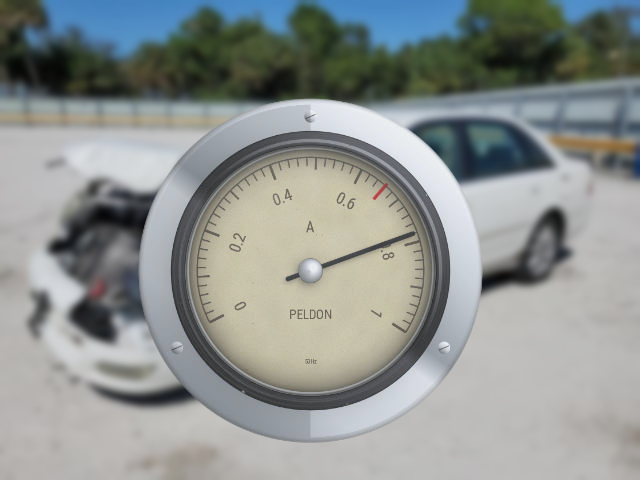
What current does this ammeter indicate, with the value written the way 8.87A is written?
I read 0.78A
